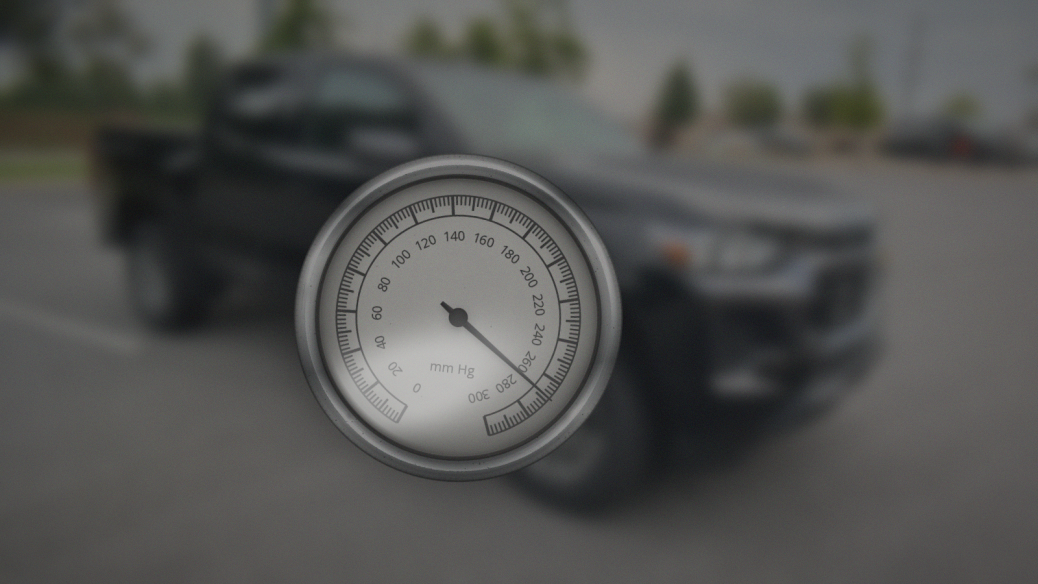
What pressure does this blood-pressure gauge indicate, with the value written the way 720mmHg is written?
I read 268mmHg
